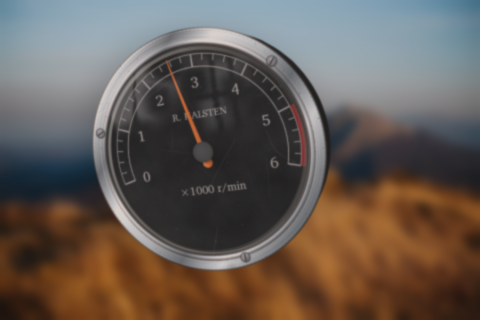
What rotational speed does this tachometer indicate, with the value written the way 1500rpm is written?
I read 2600rpm
